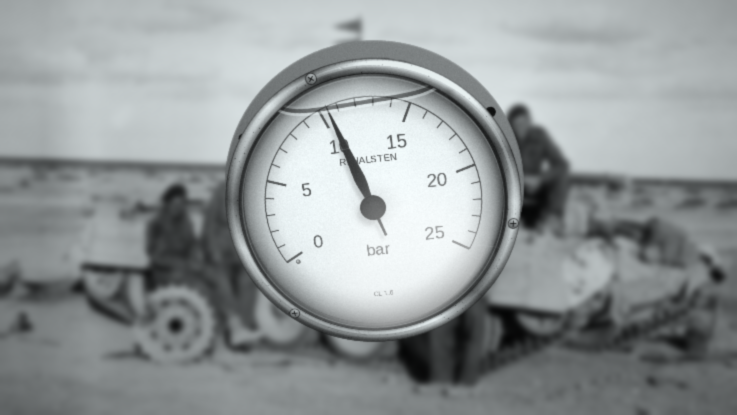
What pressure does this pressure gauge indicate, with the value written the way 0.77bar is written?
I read 10.5bar
